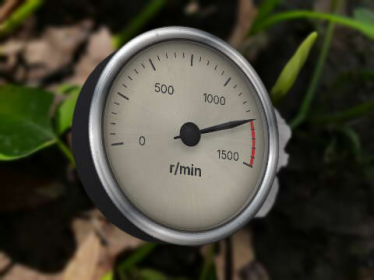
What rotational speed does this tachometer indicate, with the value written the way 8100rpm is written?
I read 1250rpm
